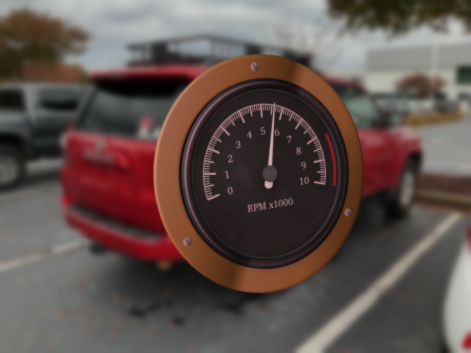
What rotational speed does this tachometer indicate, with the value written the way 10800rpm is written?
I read 5500rpm
